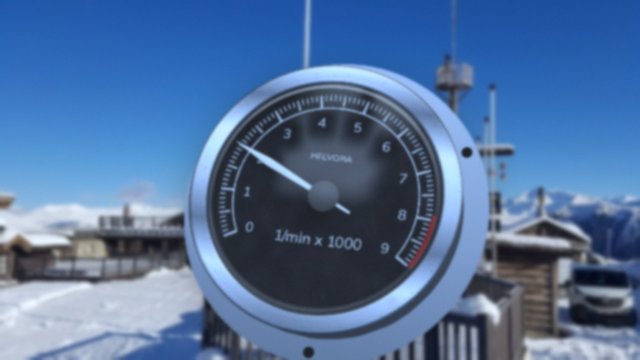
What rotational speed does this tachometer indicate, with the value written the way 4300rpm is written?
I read 2000rpm
